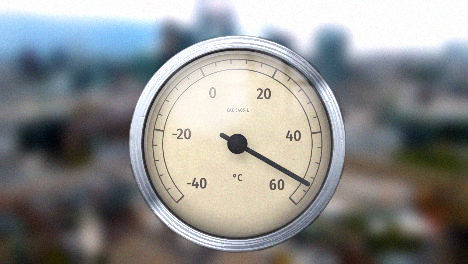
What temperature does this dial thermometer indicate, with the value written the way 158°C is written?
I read 54°C
